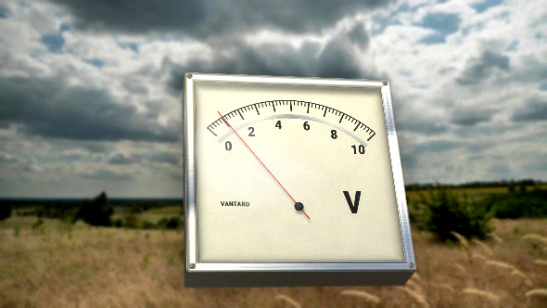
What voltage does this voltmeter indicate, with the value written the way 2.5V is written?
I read 1V
